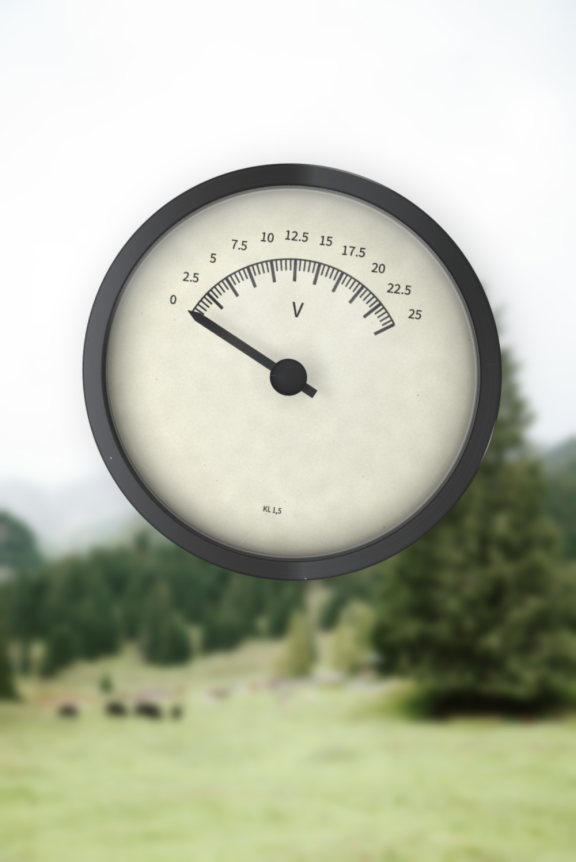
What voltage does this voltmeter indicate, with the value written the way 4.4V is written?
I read 0V
